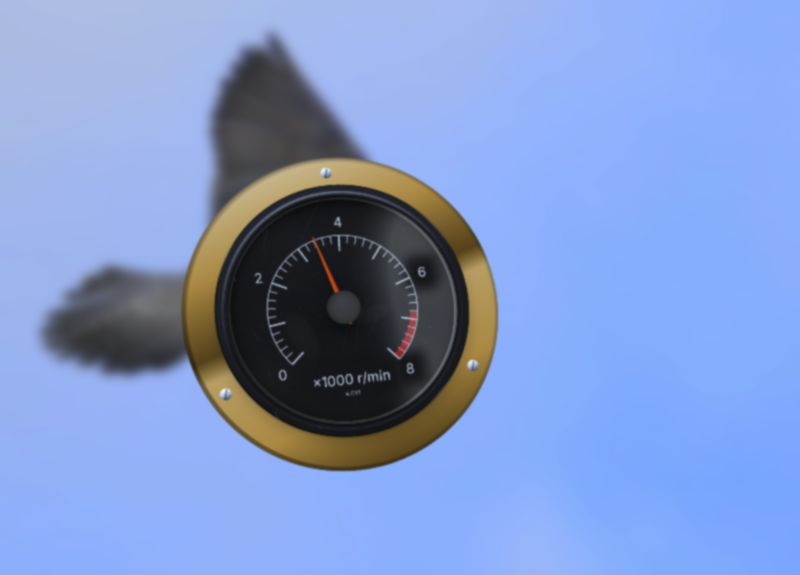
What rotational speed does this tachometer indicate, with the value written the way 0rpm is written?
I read 3400rpm
